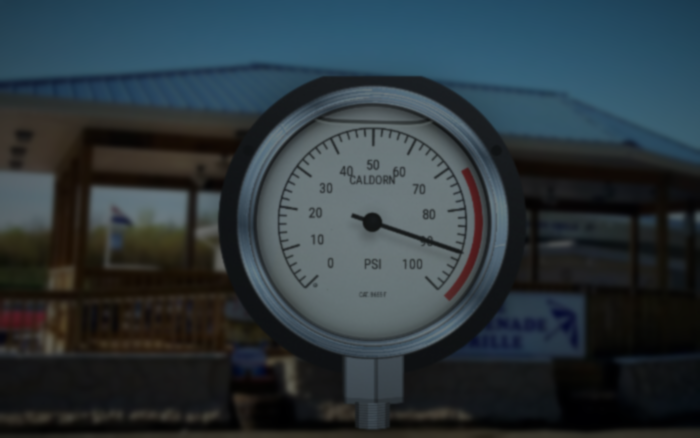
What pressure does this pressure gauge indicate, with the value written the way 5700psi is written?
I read 90psi
